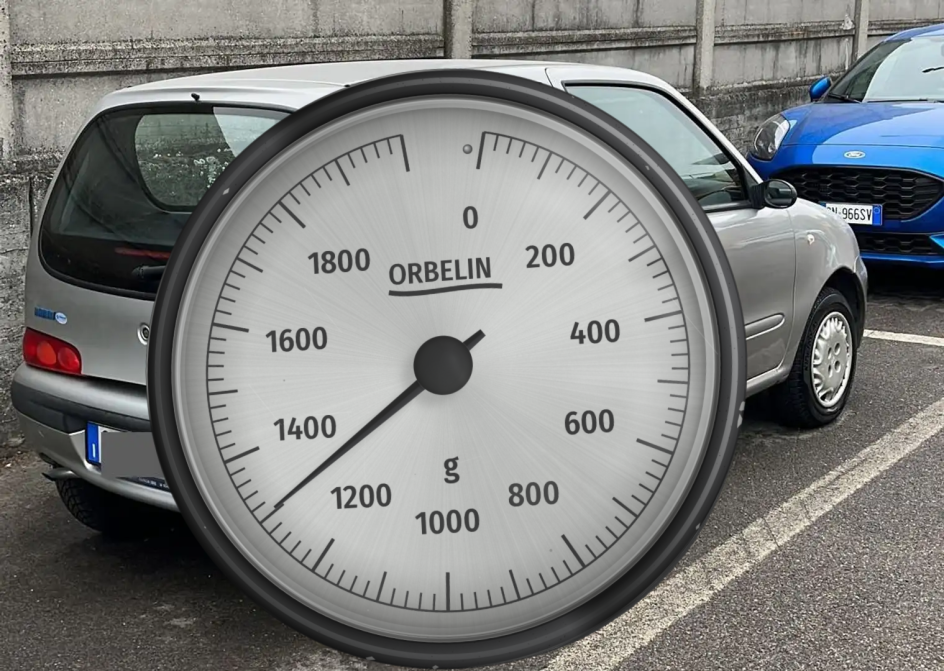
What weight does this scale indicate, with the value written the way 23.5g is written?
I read 1300g
